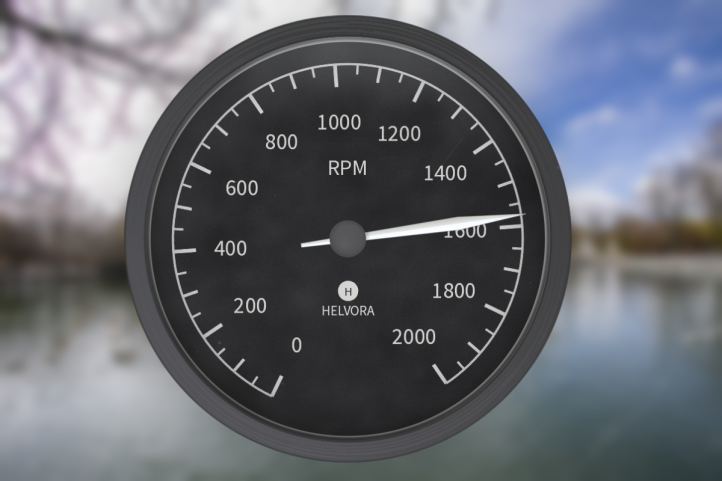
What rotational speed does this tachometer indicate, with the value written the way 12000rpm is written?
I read 1575rpm
